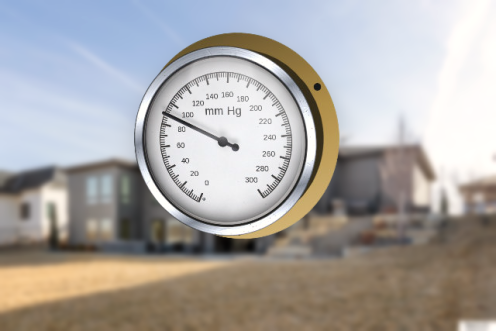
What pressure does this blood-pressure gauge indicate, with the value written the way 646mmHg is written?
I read 90mmHg
